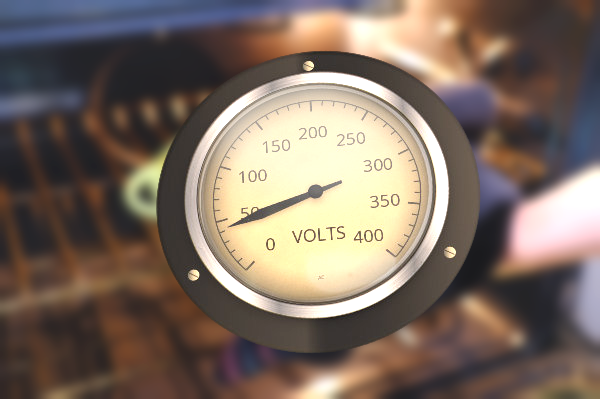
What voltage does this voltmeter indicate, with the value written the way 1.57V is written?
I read 40V
